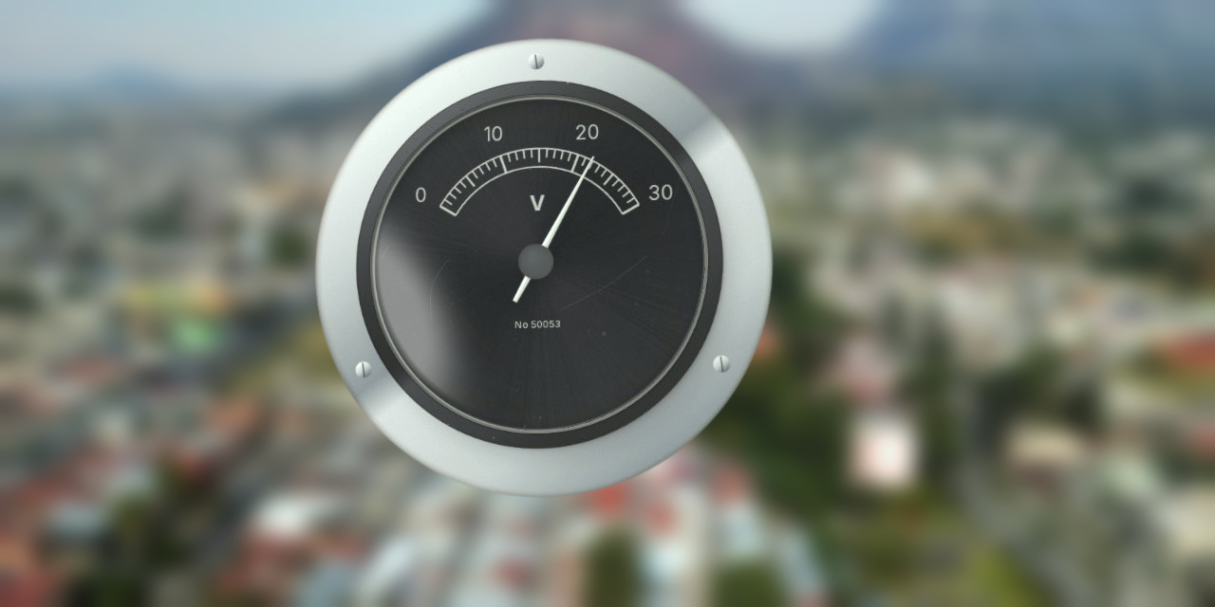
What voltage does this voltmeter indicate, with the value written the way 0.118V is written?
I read 22V
